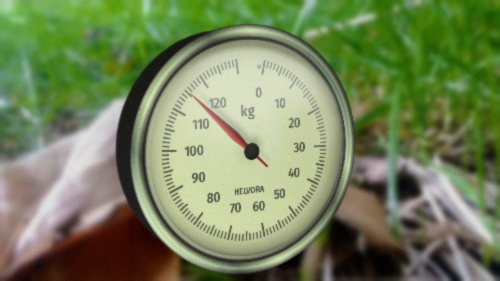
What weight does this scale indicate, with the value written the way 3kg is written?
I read 115kg
